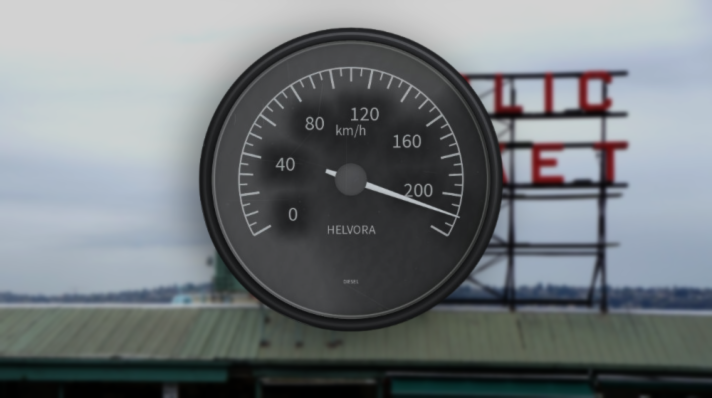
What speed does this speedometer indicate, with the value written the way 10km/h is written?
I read 210km/h
